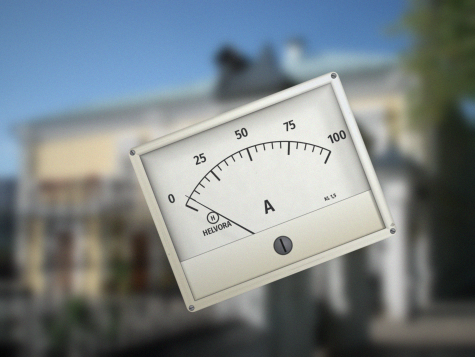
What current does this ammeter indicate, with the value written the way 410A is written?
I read 5A
